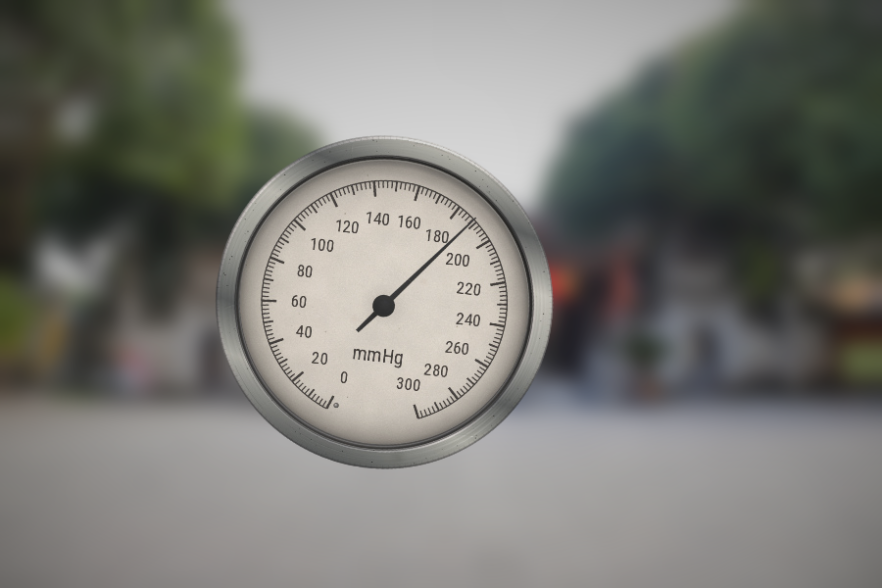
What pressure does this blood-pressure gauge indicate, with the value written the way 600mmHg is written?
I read 188mmHg
